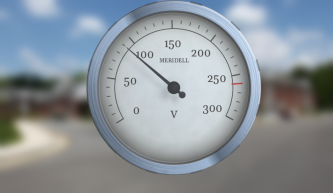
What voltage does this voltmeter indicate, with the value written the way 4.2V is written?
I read 90V
